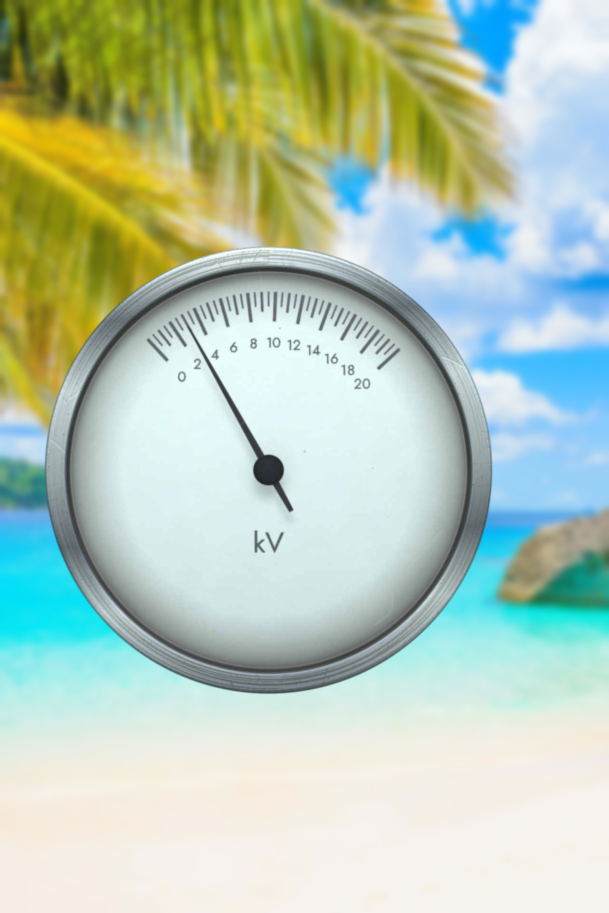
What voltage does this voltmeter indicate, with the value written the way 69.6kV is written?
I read 3kV
